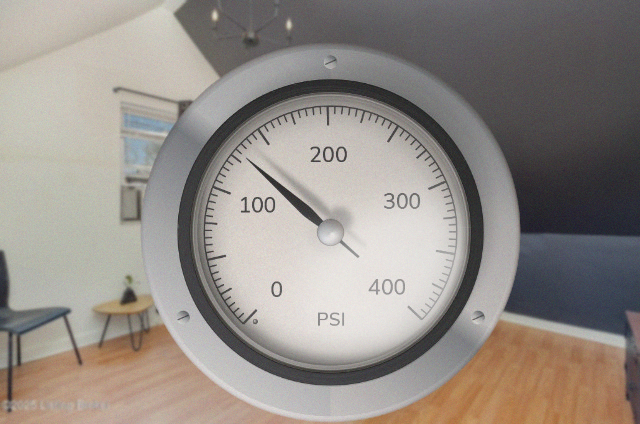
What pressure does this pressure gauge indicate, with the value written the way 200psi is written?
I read 130psi
